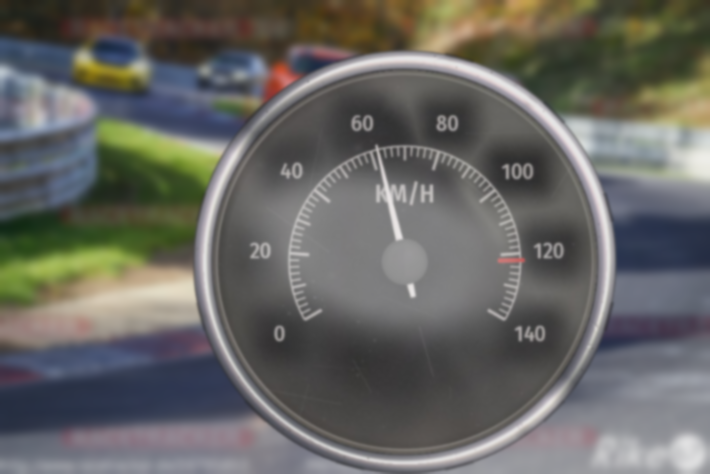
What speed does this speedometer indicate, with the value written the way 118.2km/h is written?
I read 62km/h
